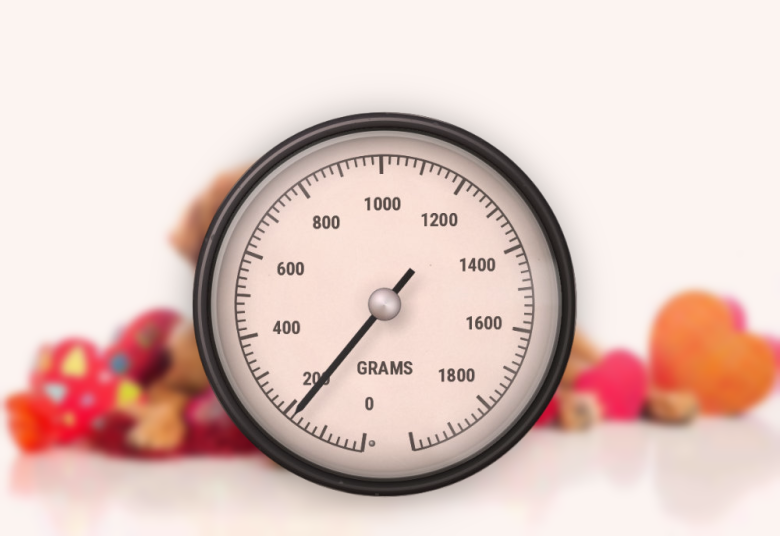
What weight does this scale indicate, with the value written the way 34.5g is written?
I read 180g
